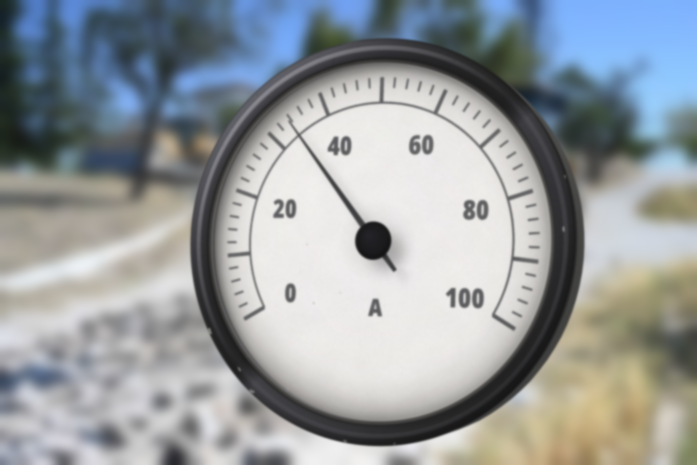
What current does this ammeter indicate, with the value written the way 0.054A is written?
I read 34A
